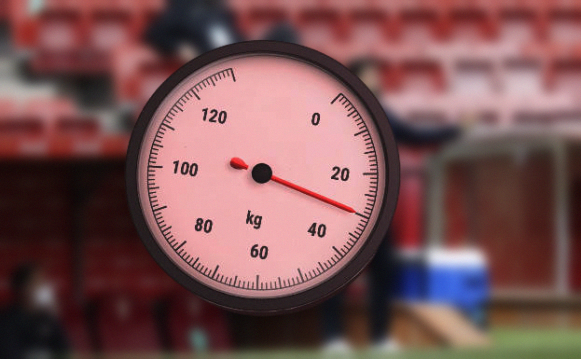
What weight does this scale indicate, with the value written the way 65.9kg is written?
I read 30kg
